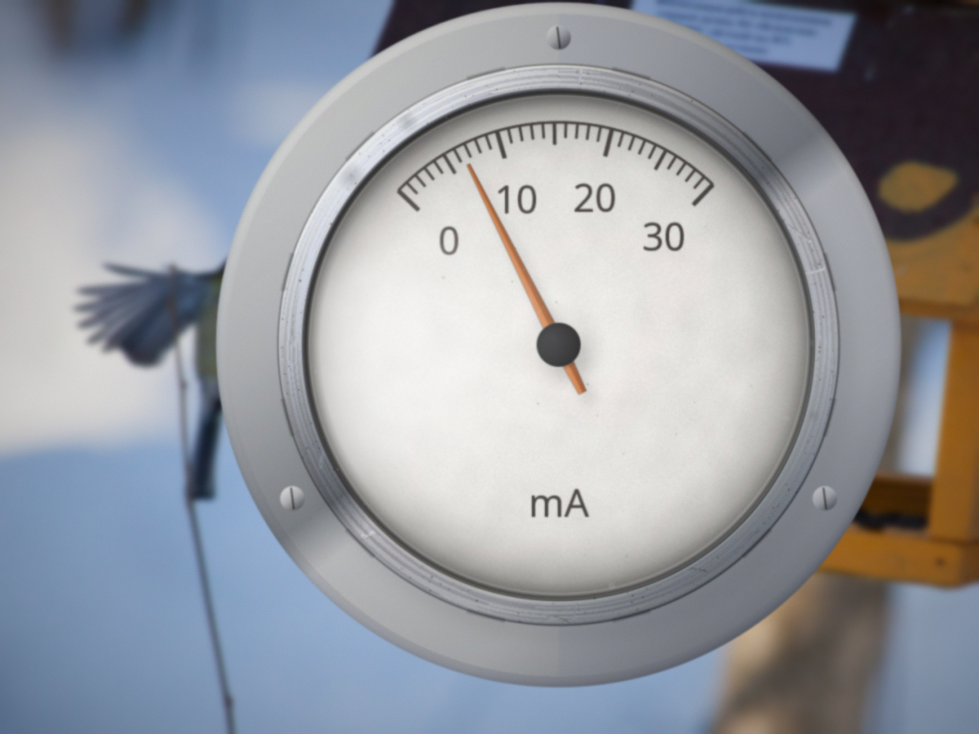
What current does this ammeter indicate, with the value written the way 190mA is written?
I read 6.5mA
